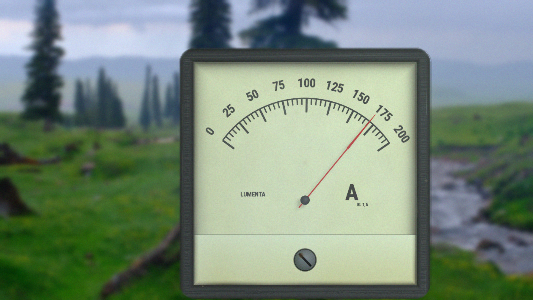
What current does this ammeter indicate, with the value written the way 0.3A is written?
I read 170A
